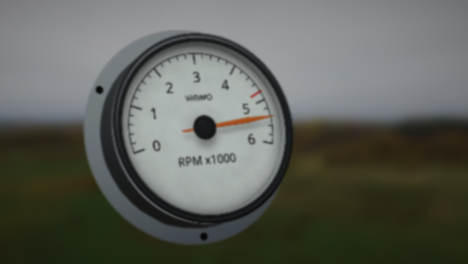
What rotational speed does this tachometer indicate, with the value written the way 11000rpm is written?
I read 5400rpm
